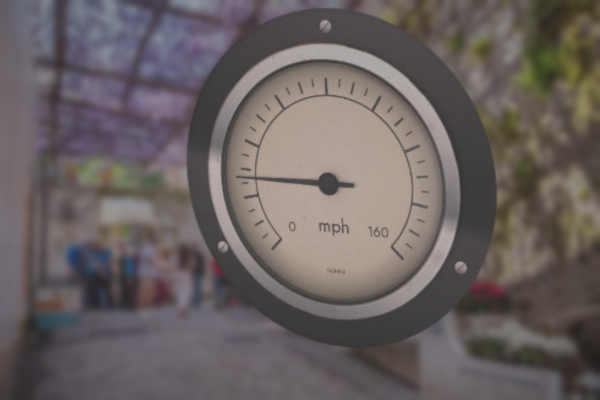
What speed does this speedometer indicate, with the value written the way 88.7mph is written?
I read 27.5mph
